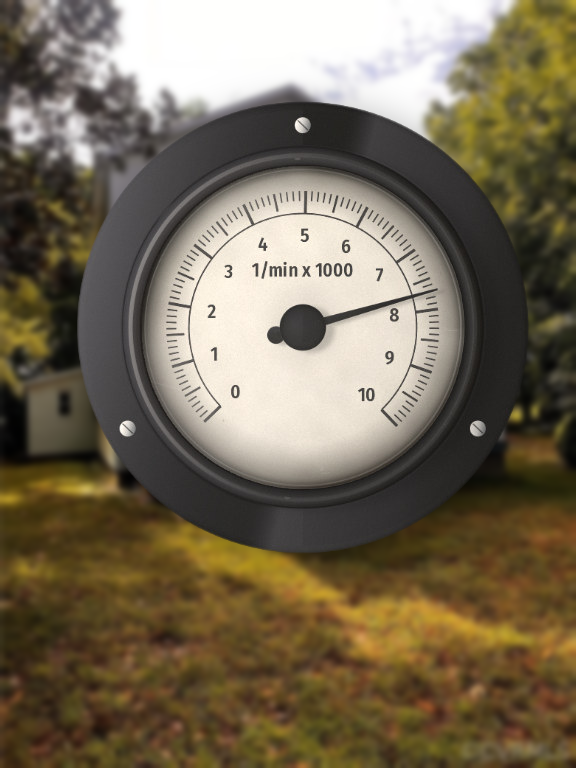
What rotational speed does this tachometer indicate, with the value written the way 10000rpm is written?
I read 7700rpm
